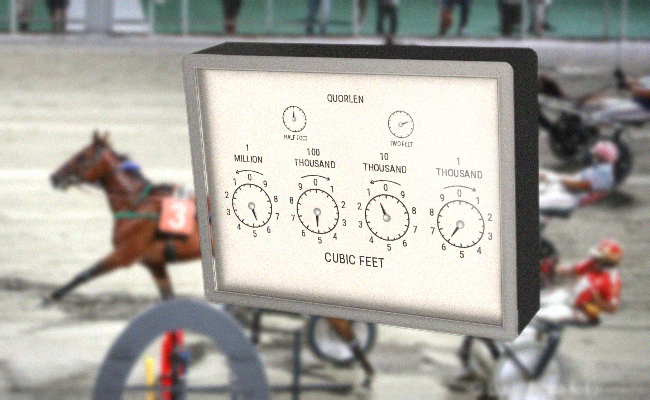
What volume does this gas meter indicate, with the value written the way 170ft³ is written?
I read 550600ft³
